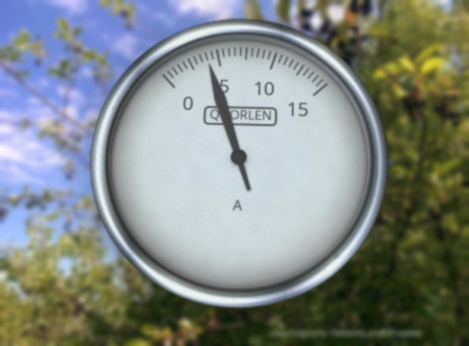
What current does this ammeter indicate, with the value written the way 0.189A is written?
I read 4A
